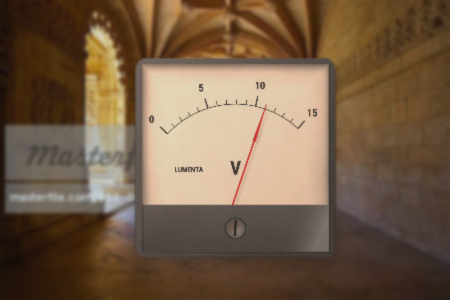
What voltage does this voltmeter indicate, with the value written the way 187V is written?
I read 11V
